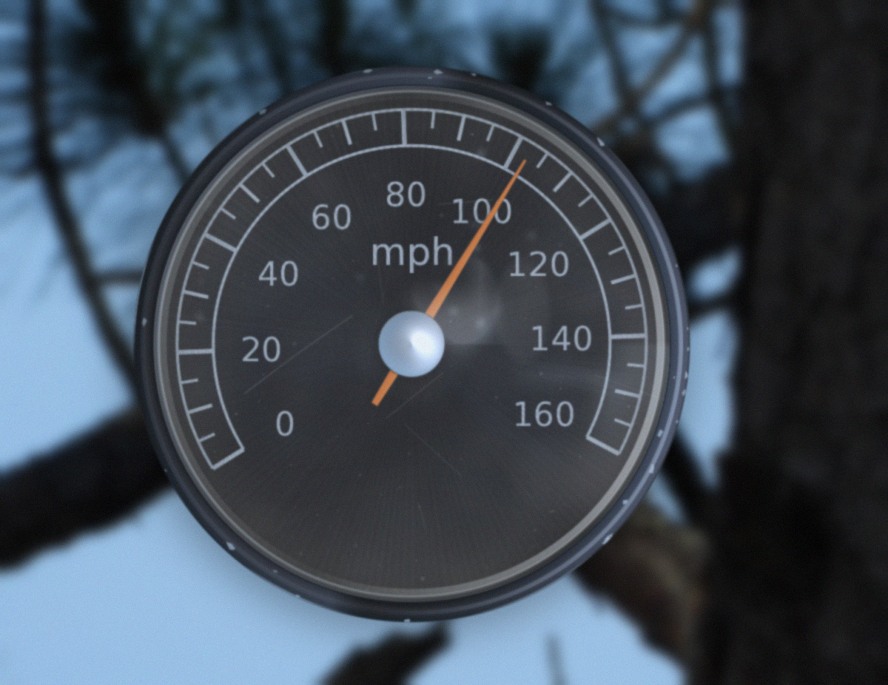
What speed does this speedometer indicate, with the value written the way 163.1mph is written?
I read 102.5mph
